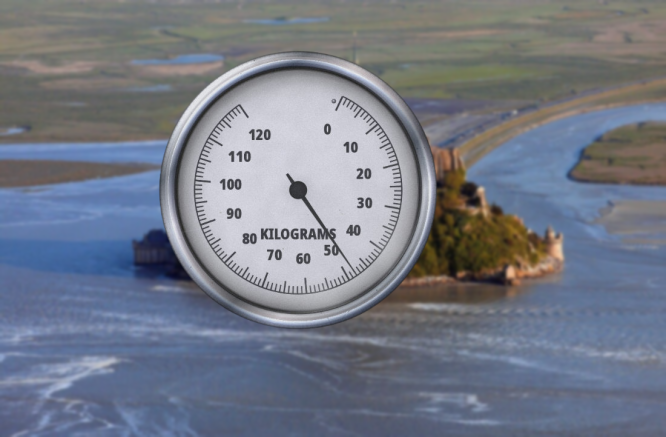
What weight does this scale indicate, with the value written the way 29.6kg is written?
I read 48kg
